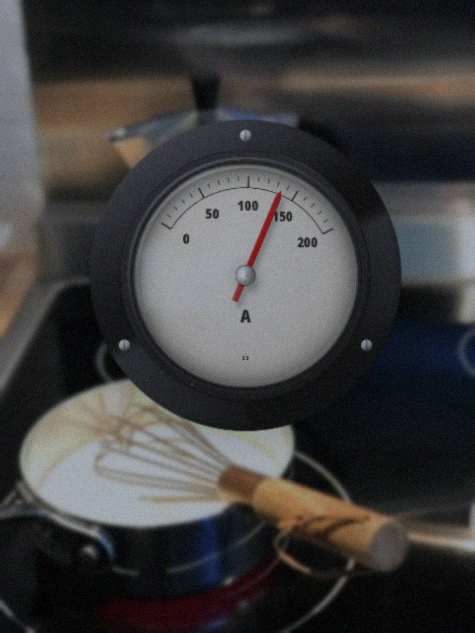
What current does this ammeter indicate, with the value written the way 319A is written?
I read 135A
